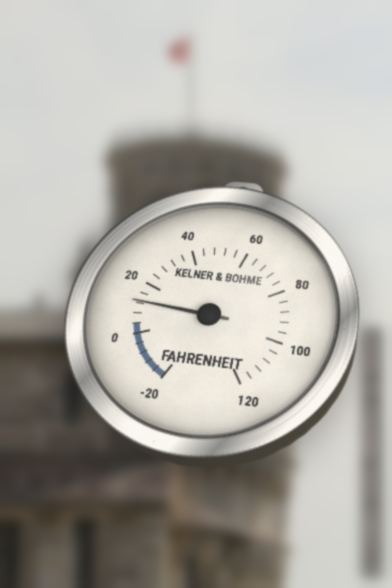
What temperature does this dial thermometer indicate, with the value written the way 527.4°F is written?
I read 12°F
